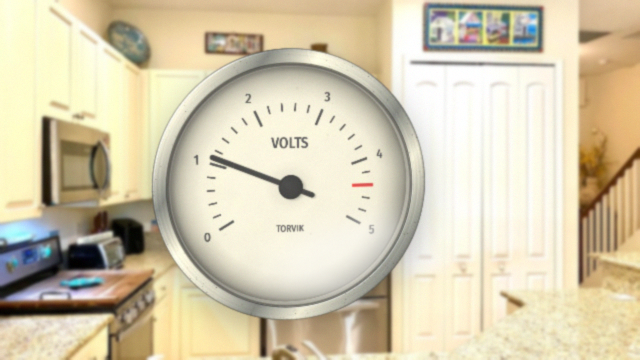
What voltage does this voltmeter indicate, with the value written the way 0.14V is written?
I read 1.1V
